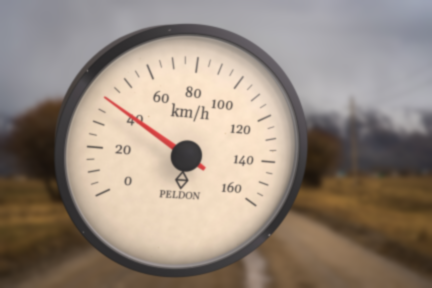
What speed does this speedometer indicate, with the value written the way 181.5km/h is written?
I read 40km/h
